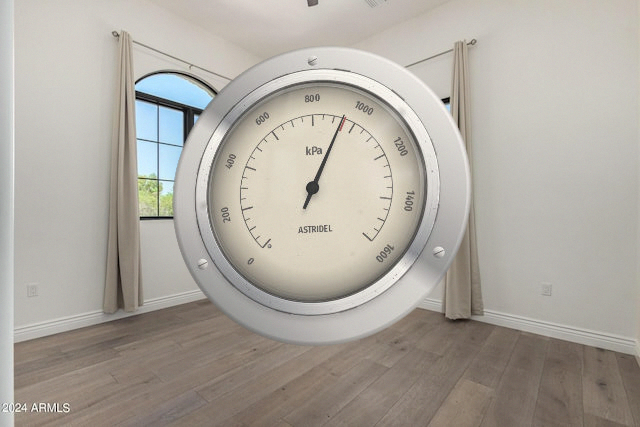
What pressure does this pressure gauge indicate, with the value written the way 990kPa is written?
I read 950kPa
